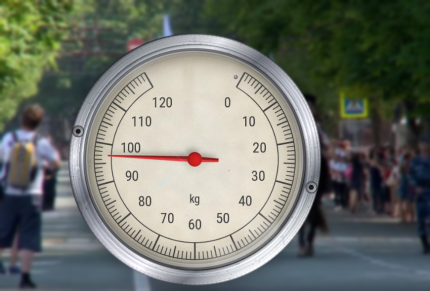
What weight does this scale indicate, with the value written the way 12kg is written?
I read 97kg
